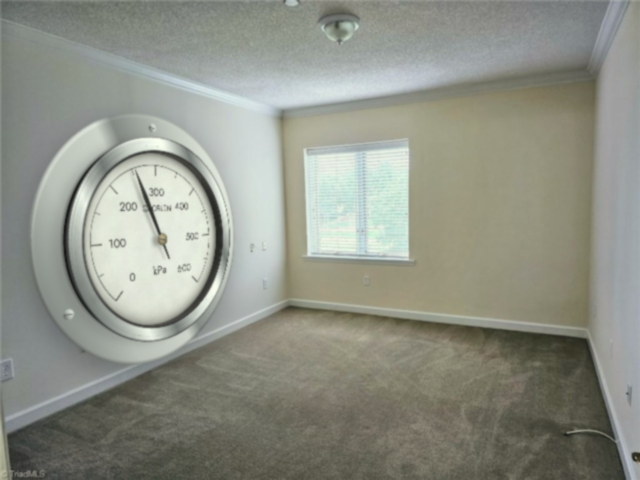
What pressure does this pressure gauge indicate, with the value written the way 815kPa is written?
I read 250kPa
